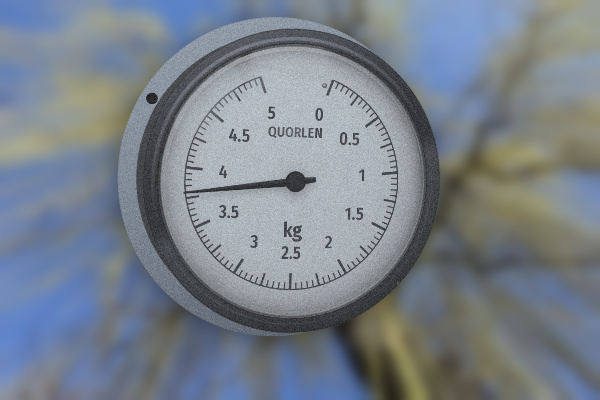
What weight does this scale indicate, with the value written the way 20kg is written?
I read 3.8kg
